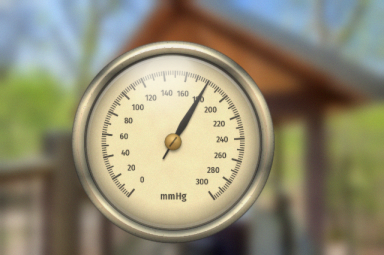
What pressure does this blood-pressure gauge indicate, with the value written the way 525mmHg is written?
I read 180mmHg
